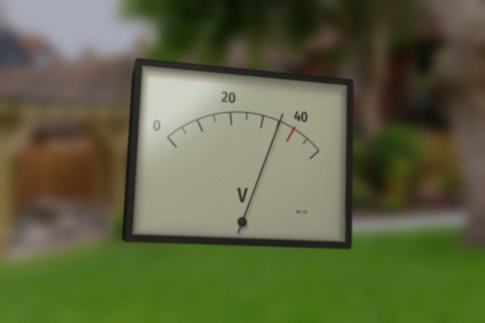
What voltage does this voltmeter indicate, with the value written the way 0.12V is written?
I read 35V
